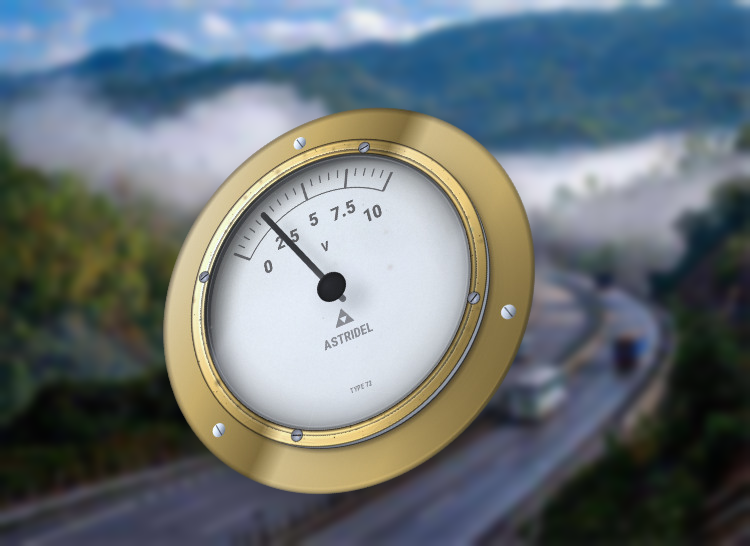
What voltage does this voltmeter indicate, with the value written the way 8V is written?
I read 2.5V
